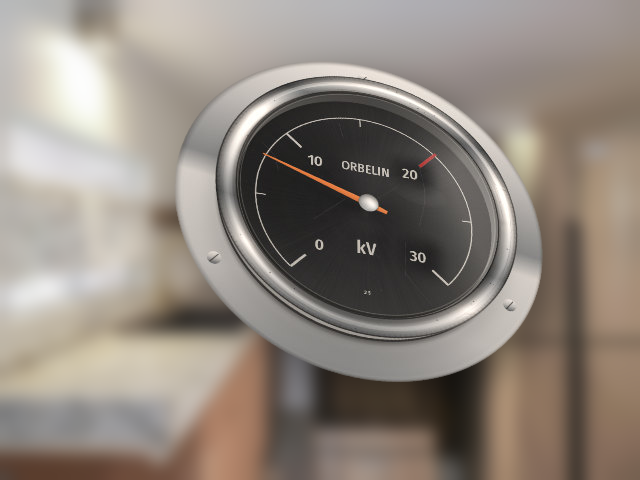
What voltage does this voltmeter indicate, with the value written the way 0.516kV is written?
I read 7.5kV
